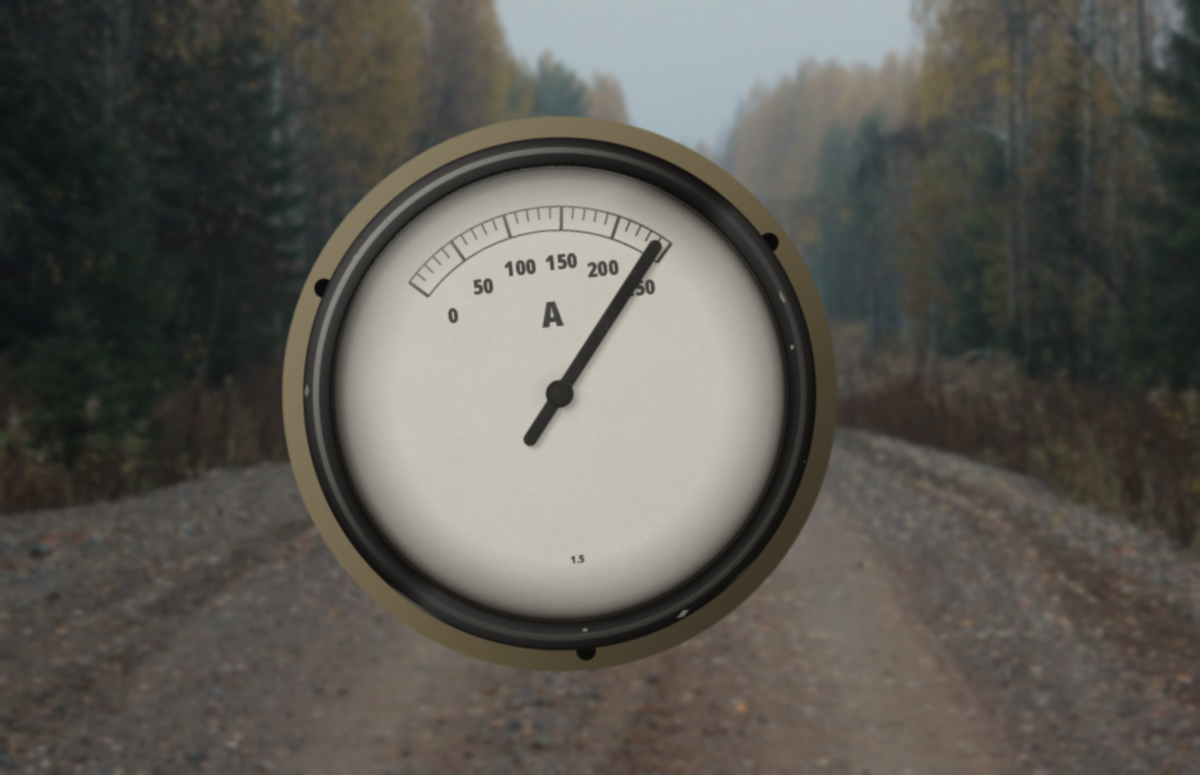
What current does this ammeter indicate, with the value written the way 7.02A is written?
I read 240A
